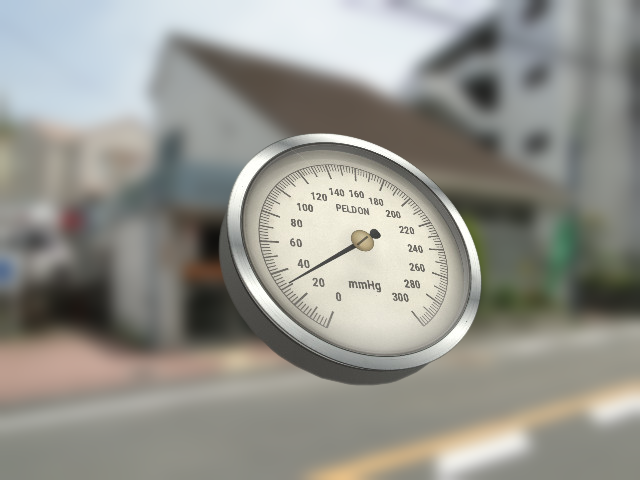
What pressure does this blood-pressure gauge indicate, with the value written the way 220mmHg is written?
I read 30mmHg
